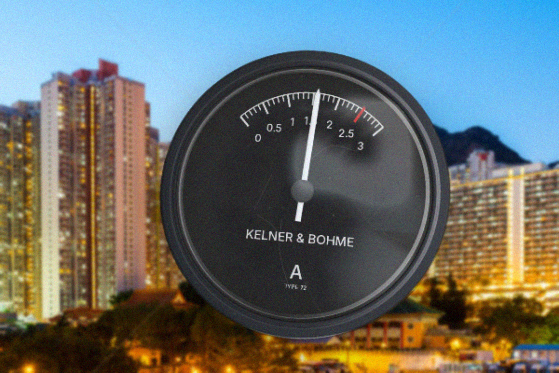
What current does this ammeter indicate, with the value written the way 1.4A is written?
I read 1.6A
